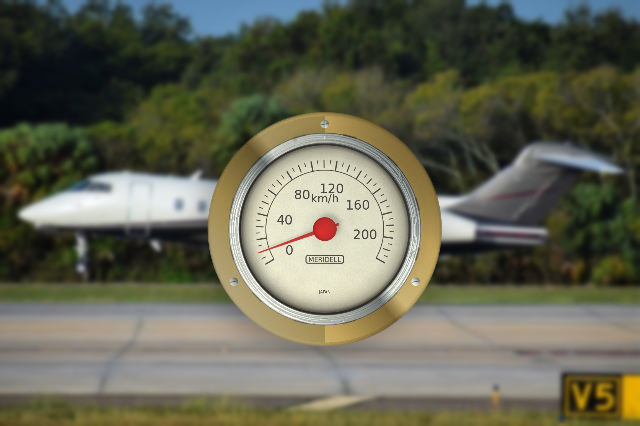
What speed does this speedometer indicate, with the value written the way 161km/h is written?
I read 10km/h
